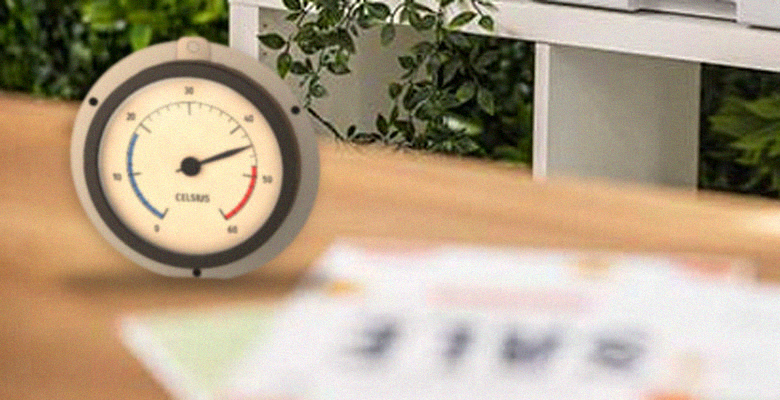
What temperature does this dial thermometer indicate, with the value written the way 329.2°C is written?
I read 44°C
